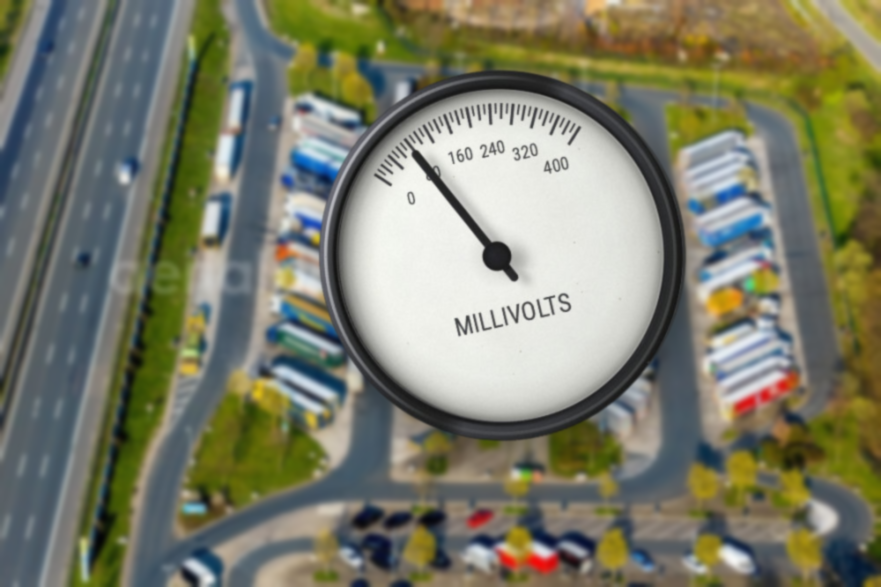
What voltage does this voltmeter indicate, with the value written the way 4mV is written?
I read 80mV
